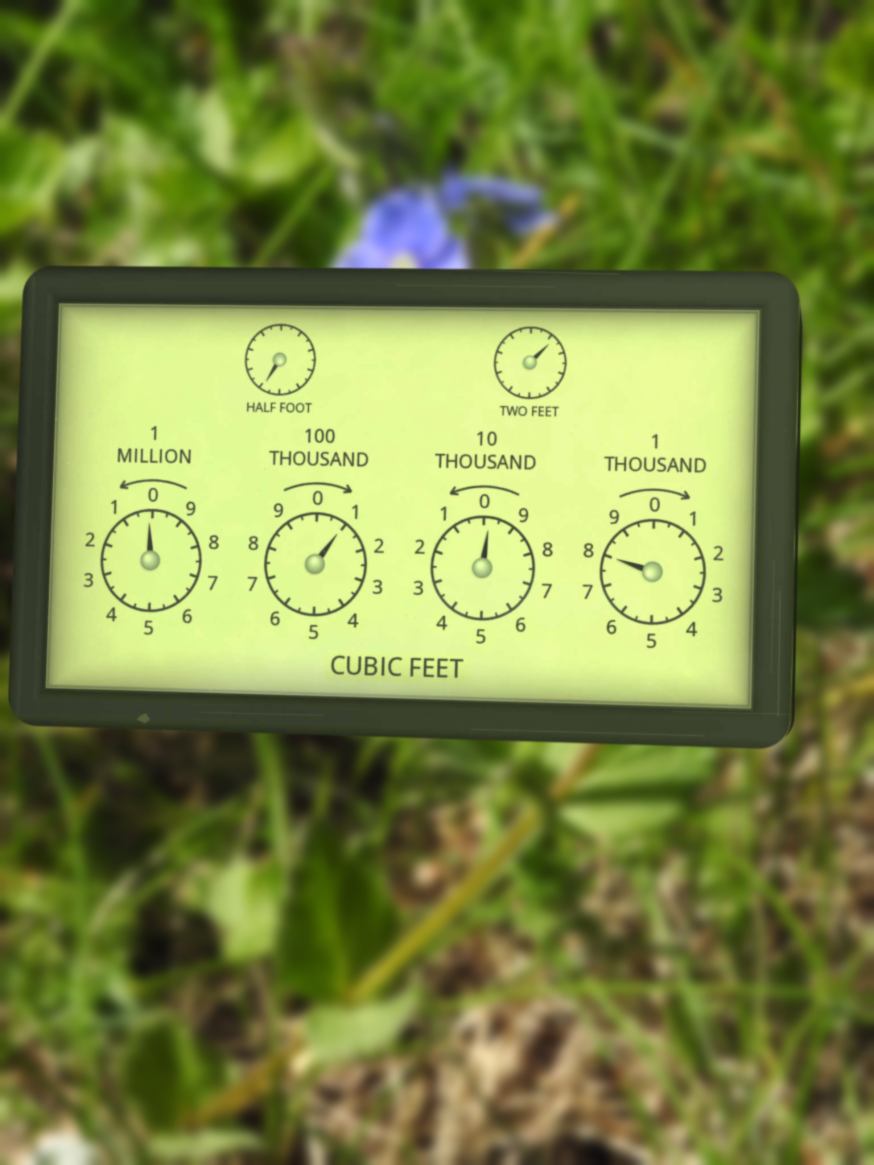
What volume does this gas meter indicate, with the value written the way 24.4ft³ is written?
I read 9800ft³
